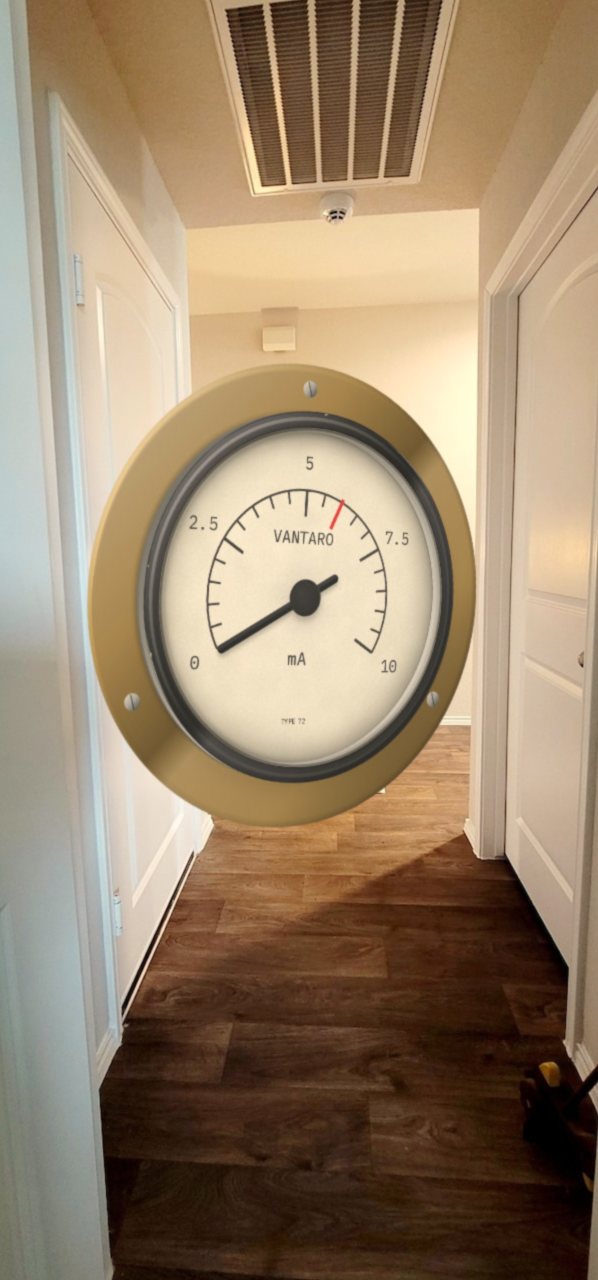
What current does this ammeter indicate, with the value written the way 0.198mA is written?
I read 0mA
